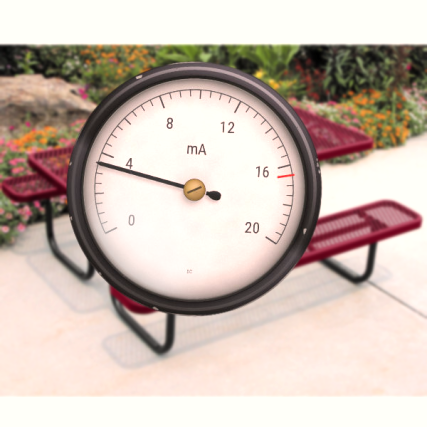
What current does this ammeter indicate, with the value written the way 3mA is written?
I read 3.5mA
